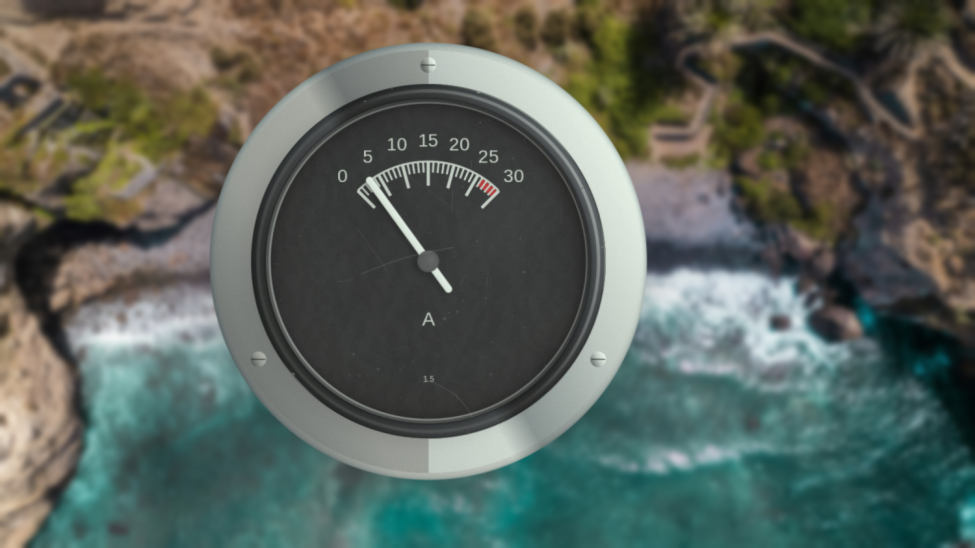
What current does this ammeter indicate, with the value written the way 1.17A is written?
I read 3A
